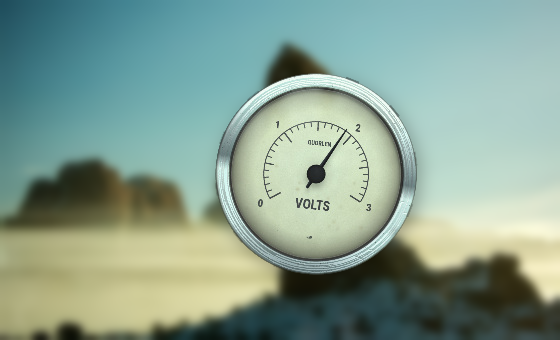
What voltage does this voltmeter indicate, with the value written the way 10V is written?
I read 1.9V
